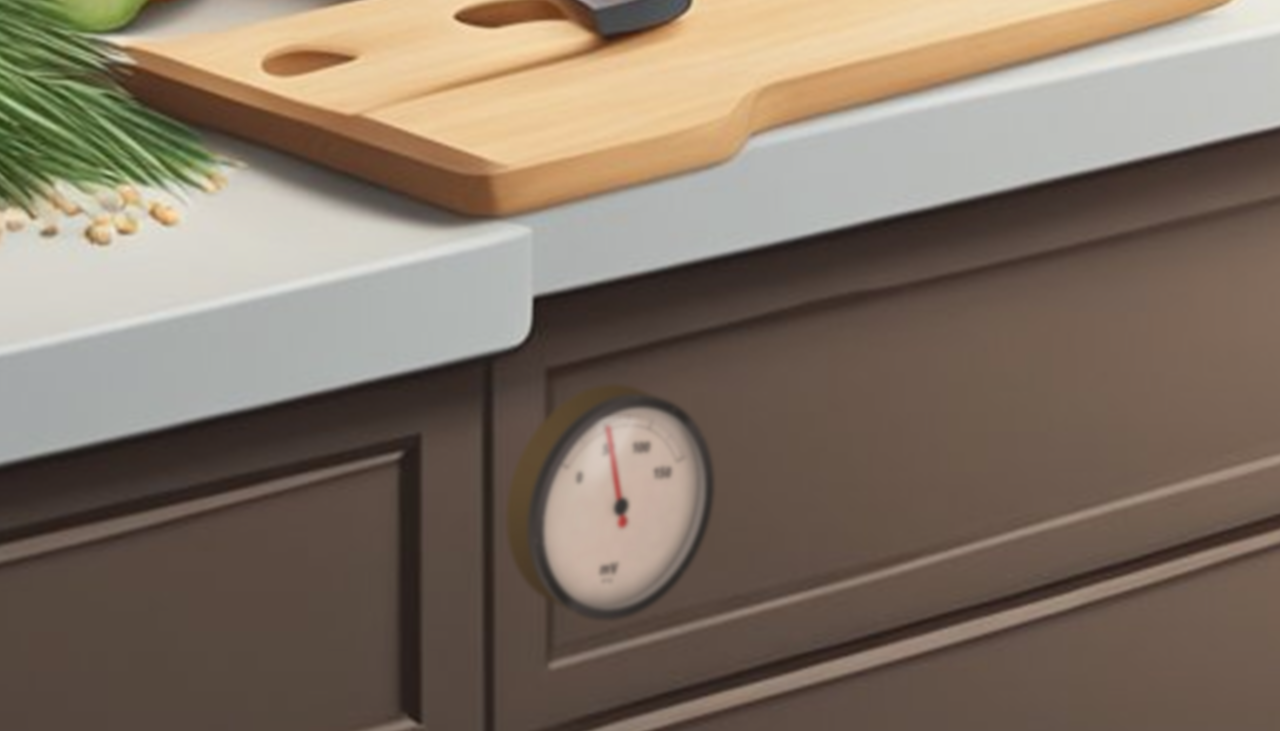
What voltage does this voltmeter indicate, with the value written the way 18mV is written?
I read 50mV
